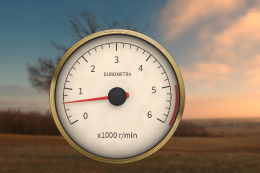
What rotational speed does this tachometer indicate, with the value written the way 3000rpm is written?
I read 600rpm
